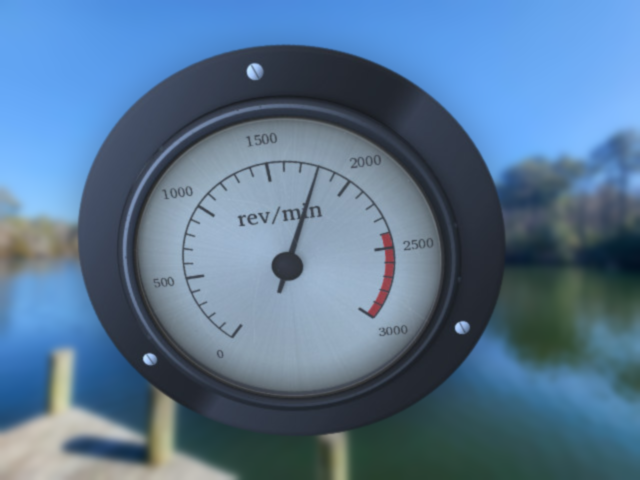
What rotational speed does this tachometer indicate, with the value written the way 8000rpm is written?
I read 1800rpm
